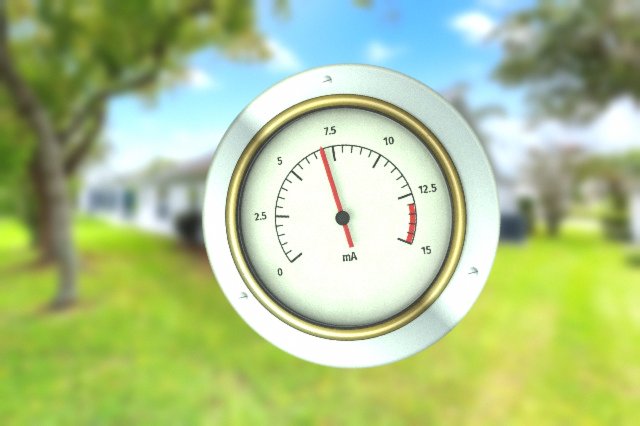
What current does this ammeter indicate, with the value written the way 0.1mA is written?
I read 7mA
